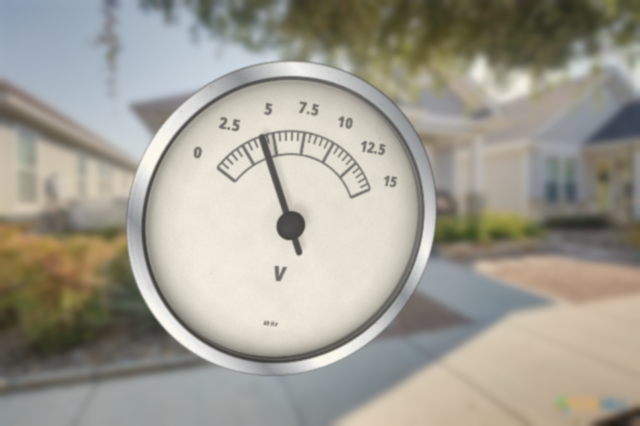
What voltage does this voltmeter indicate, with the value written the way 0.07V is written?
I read 4V
